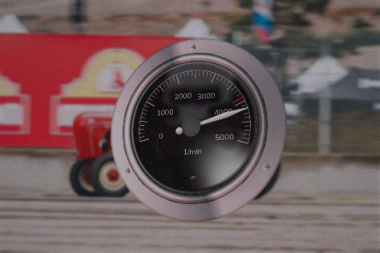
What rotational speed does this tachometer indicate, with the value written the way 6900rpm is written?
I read 4200rpm
